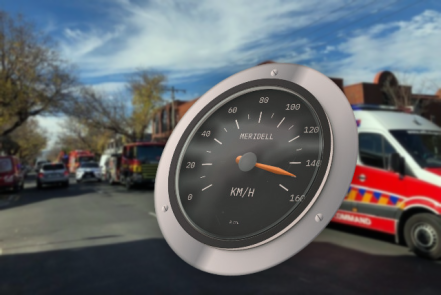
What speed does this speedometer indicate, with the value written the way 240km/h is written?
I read 150km/h
